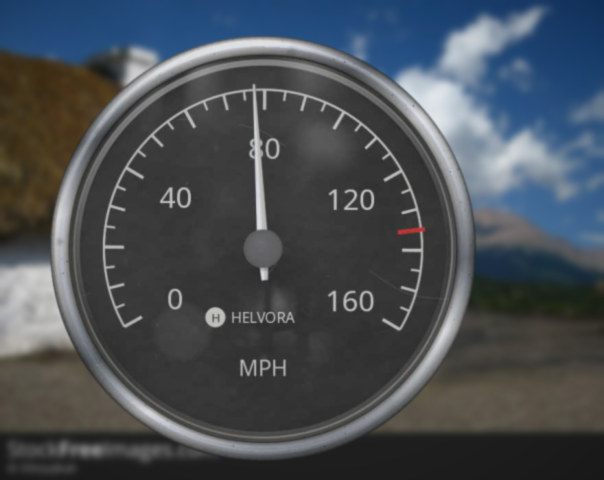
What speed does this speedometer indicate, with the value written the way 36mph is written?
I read 77.5mph
